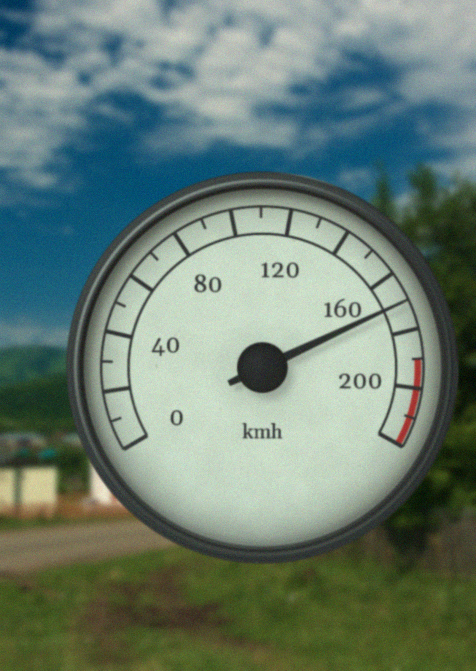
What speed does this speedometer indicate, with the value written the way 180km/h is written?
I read 170km/h
